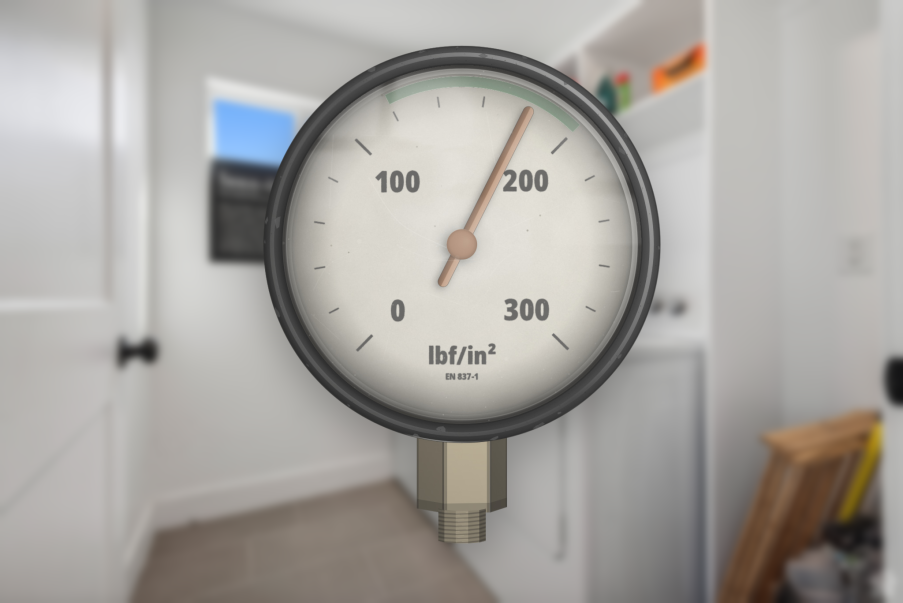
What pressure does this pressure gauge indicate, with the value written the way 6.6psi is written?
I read 180psi
